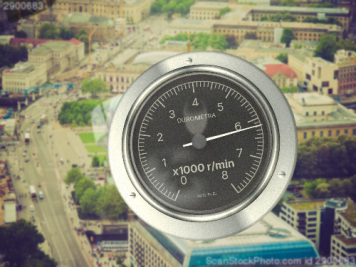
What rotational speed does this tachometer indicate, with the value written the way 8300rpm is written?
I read 6200rpm
